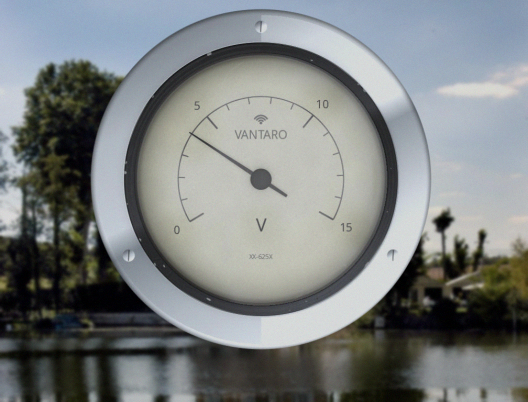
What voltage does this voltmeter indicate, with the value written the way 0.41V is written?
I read 4V
